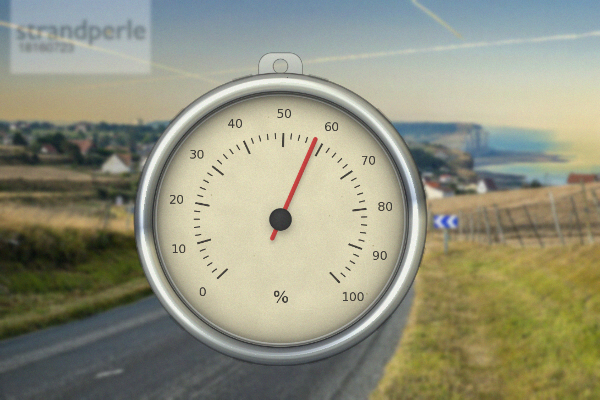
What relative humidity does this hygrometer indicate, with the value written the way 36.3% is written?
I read 58%
